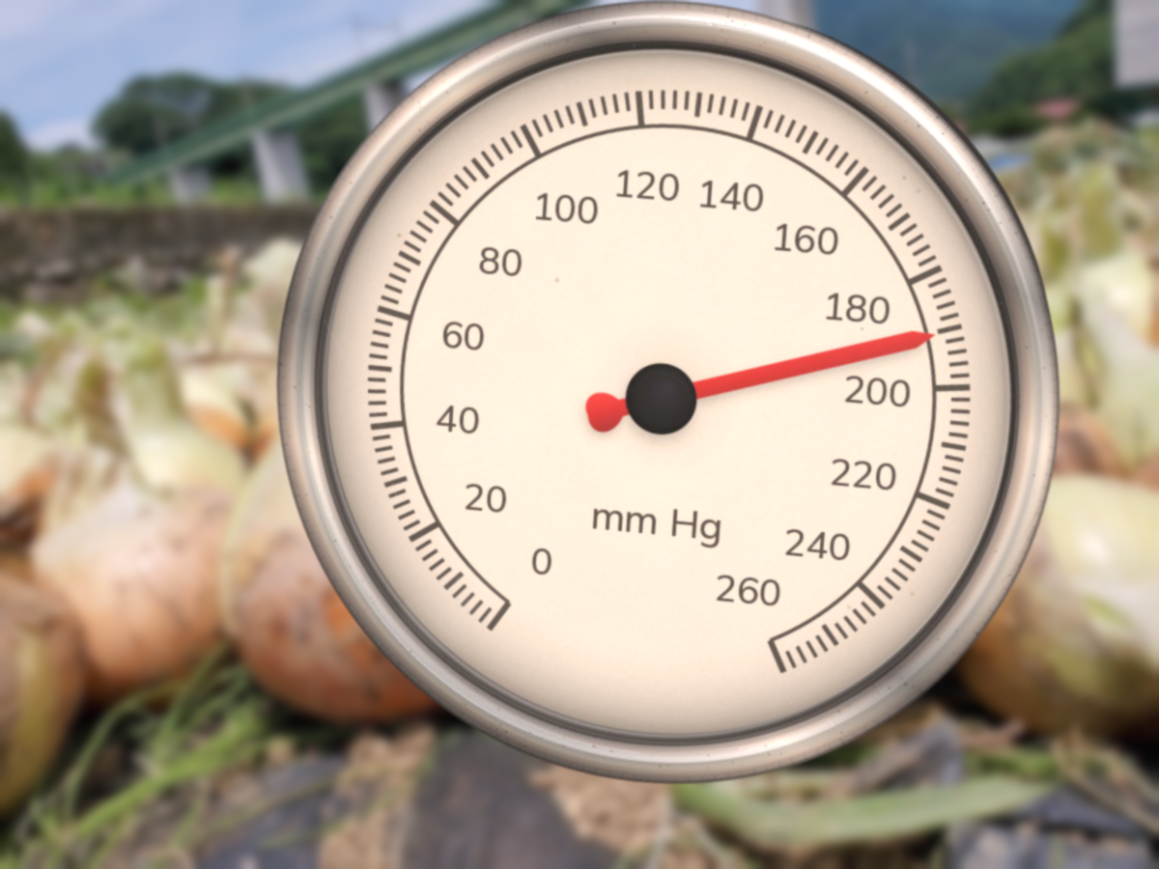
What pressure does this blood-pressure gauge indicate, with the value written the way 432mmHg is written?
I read 190mmHg
